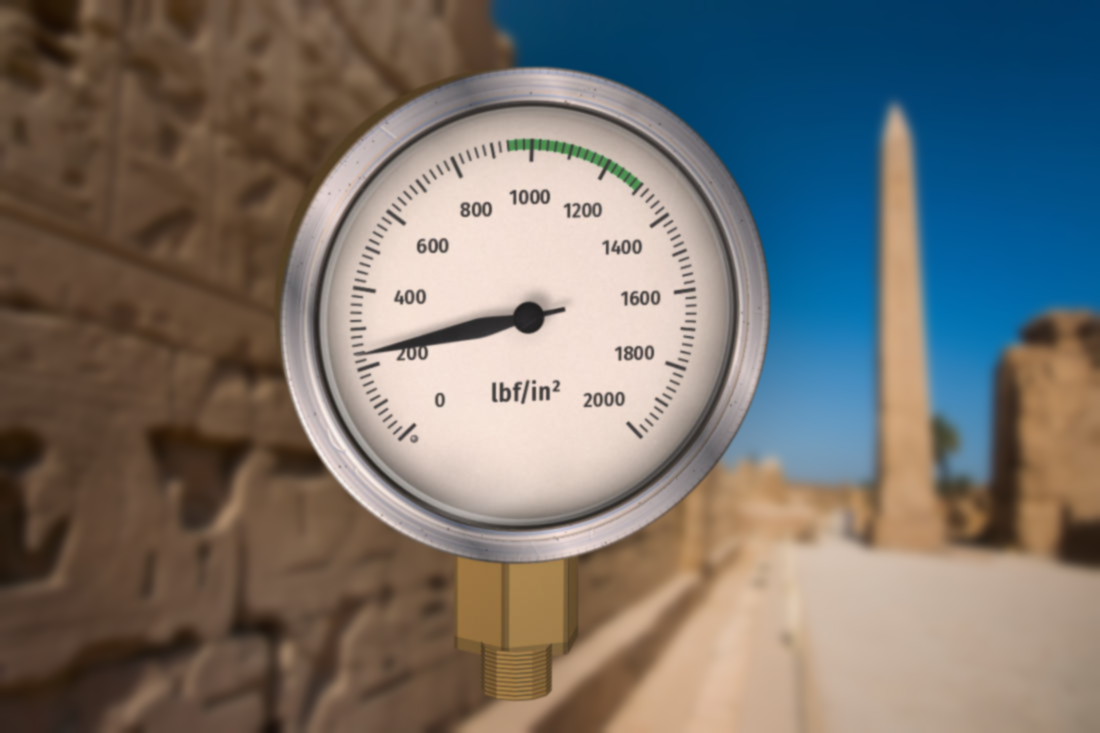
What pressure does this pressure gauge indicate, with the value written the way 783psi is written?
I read 240psi
